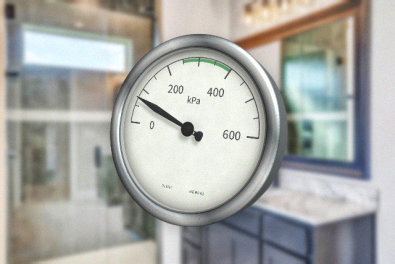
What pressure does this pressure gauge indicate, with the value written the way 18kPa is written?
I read 75kPa
